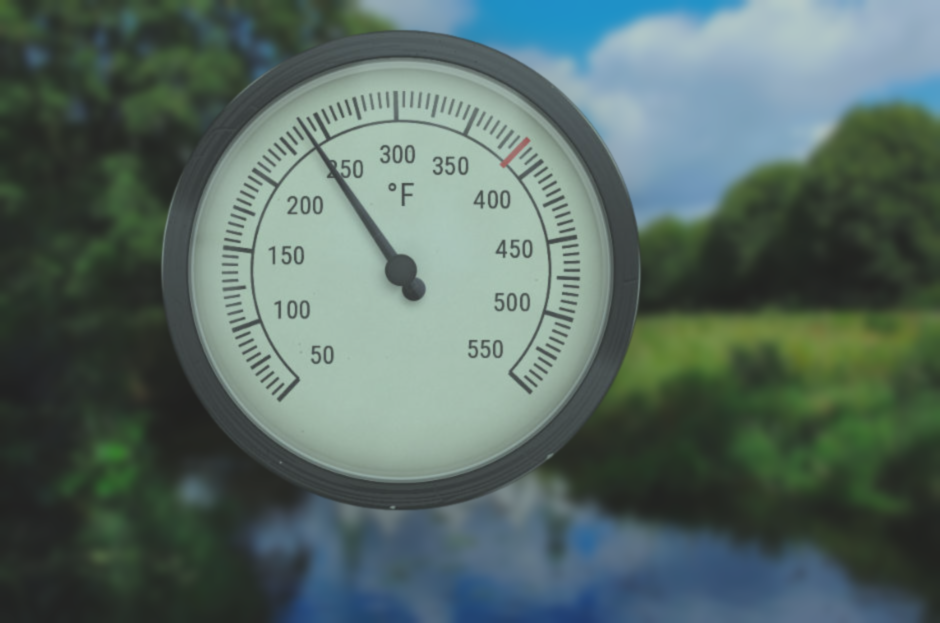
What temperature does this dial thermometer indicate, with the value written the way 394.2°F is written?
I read 240°F
